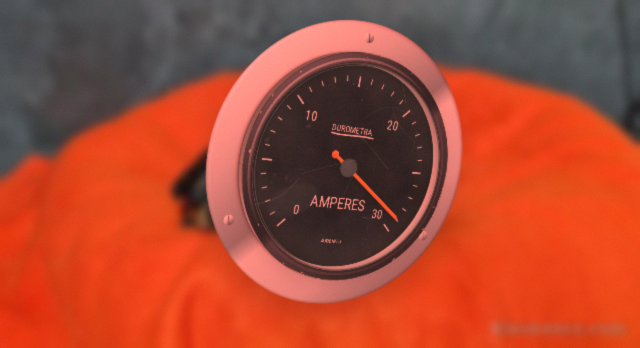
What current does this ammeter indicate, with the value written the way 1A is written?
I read 29A
